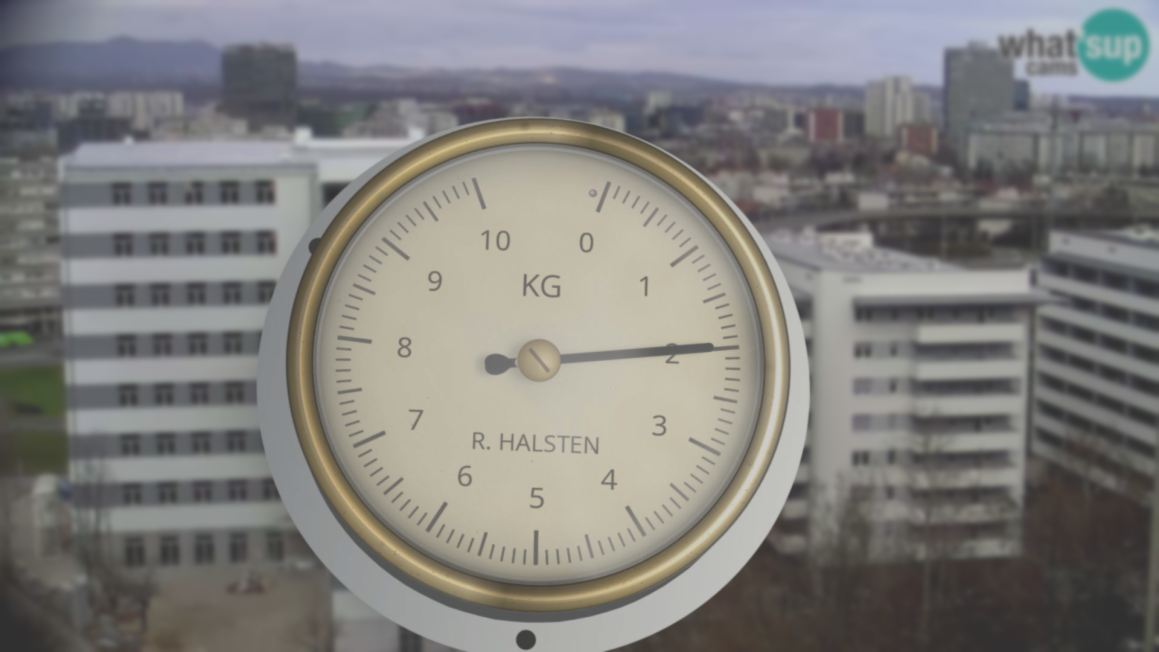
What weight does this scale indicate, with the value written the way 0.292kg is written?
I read 2kg
